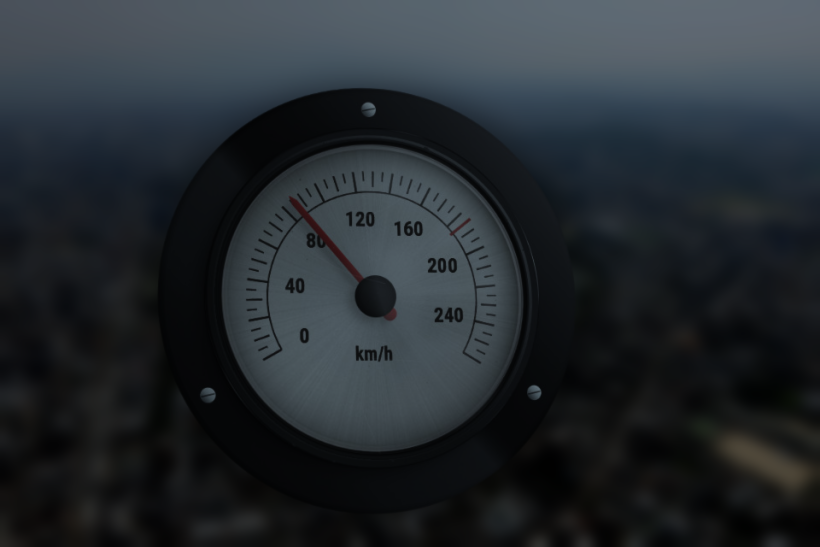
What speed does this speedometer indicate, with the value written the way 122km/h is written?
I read 85km/h
